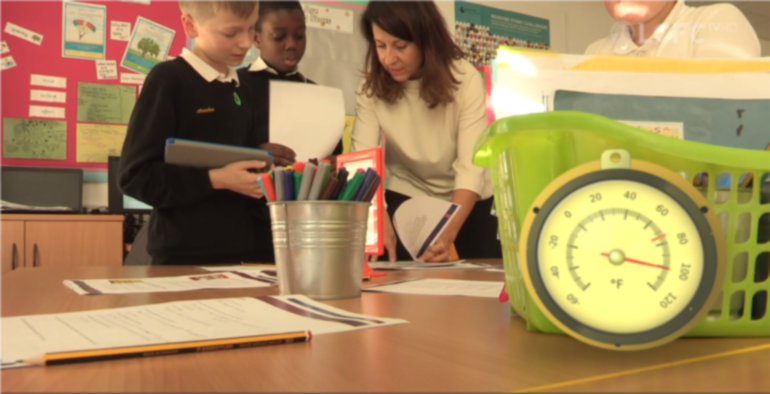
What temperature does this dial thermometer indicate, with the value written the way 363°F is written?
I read 100°F
